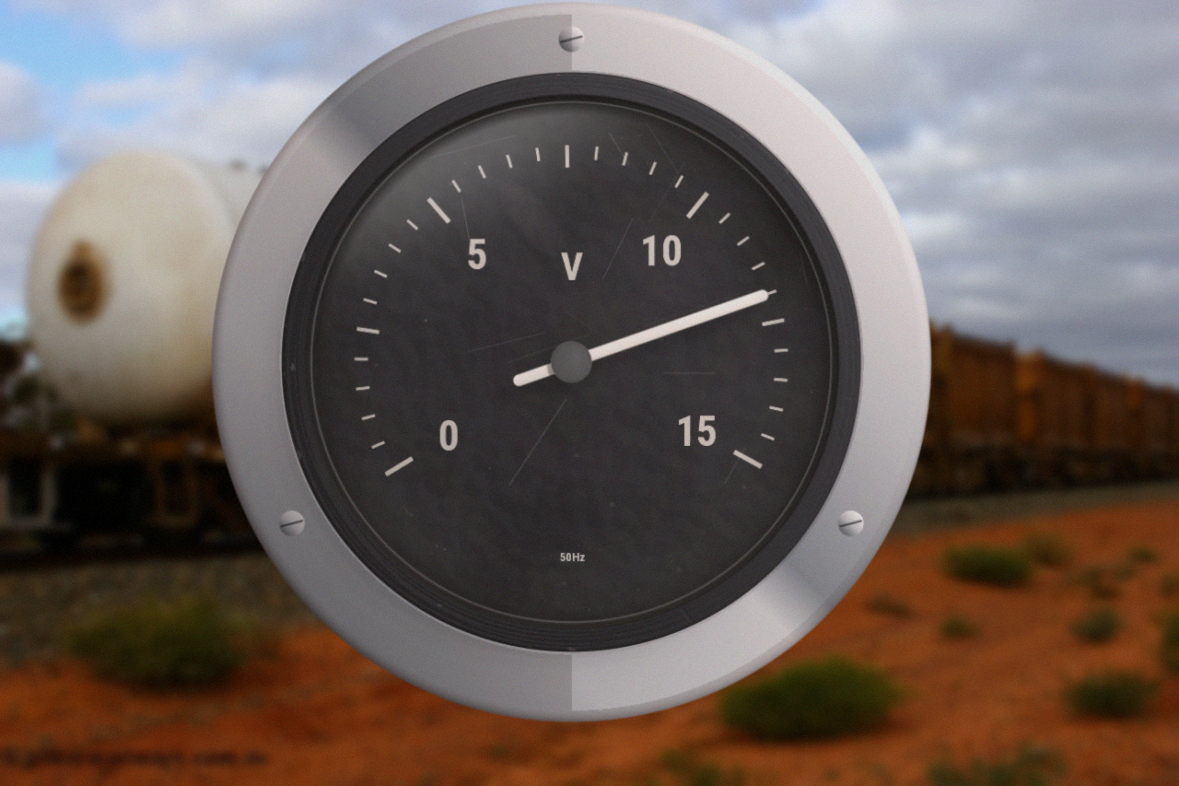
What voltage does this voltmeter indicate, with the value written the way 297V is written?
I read 12V
